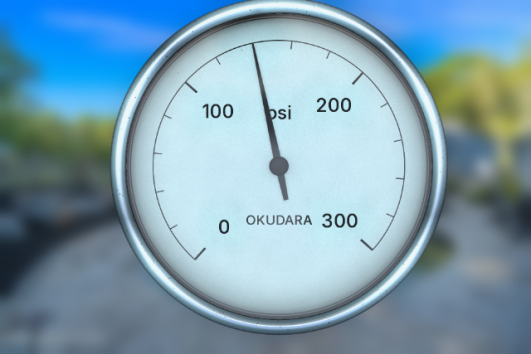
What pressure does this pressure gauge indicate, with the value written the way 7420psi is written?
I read 140psi
